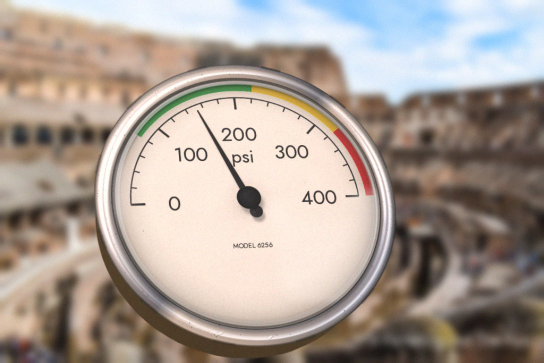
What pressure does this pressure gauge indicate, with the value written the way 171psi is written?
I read 150psi
